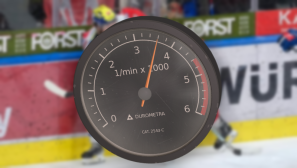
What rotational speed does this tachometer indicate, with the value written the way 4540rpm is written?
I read 3600rpm
